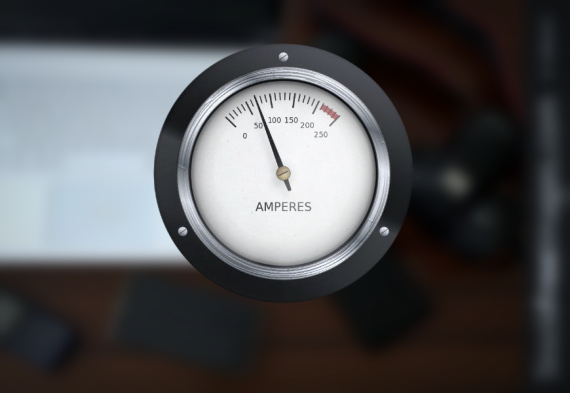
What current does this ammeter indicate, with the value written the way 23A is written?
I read 70A
